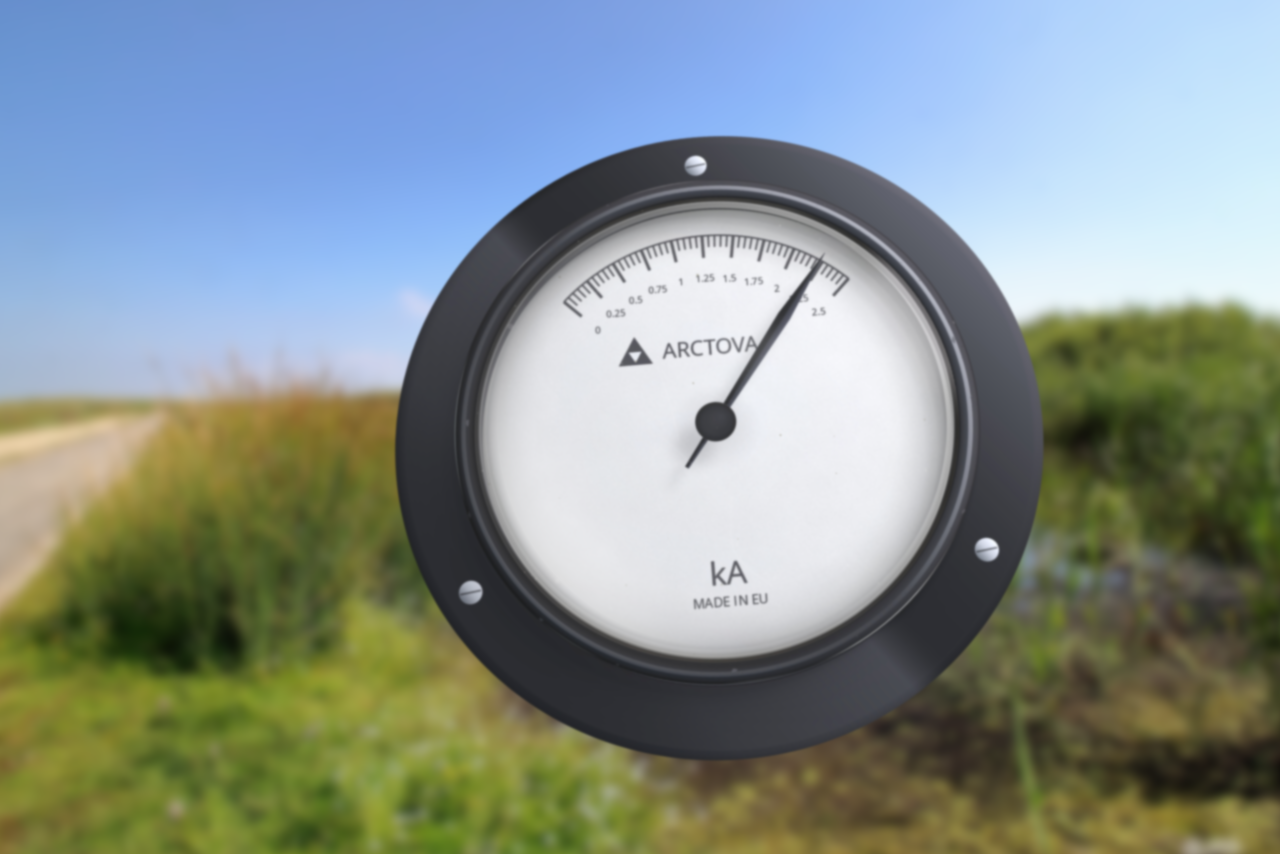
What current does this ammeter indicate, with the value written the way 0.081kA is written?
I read 2.25kA
